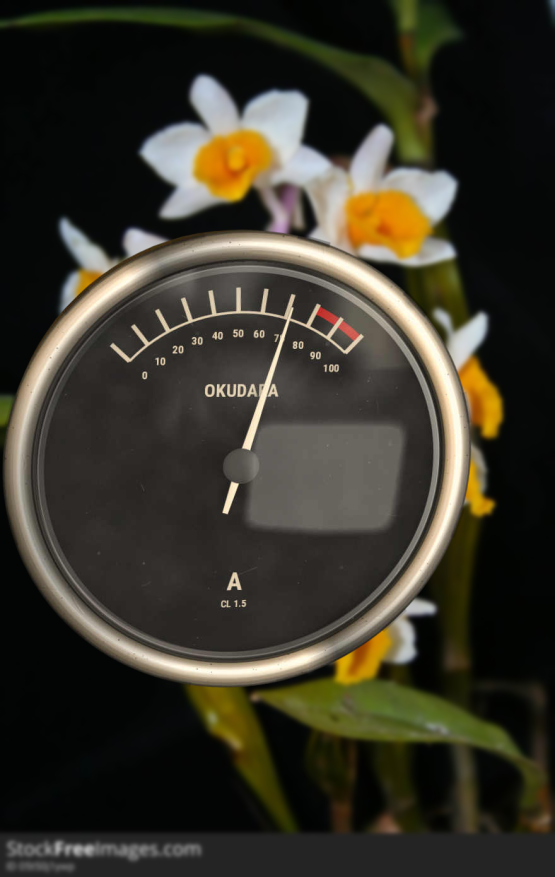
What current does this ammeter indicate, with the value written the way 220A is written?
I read 70A
